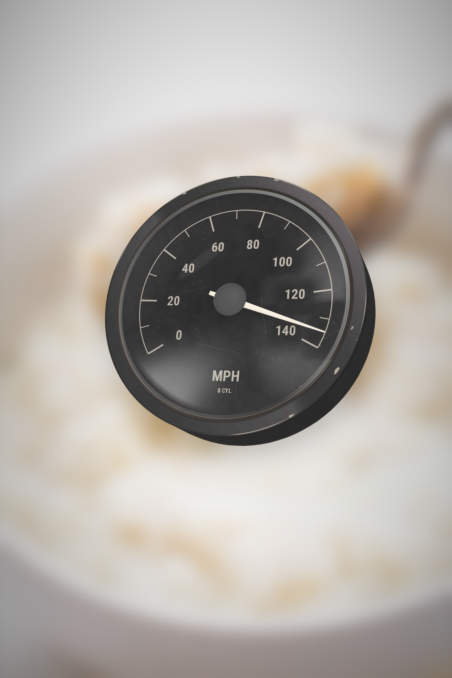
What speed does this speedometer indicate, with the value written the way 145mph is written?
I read 135mph
